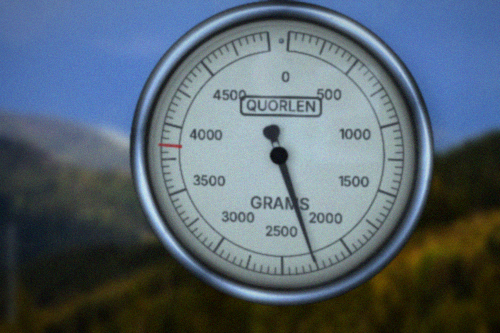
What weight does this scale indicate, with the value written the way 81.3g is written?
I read 2250g
